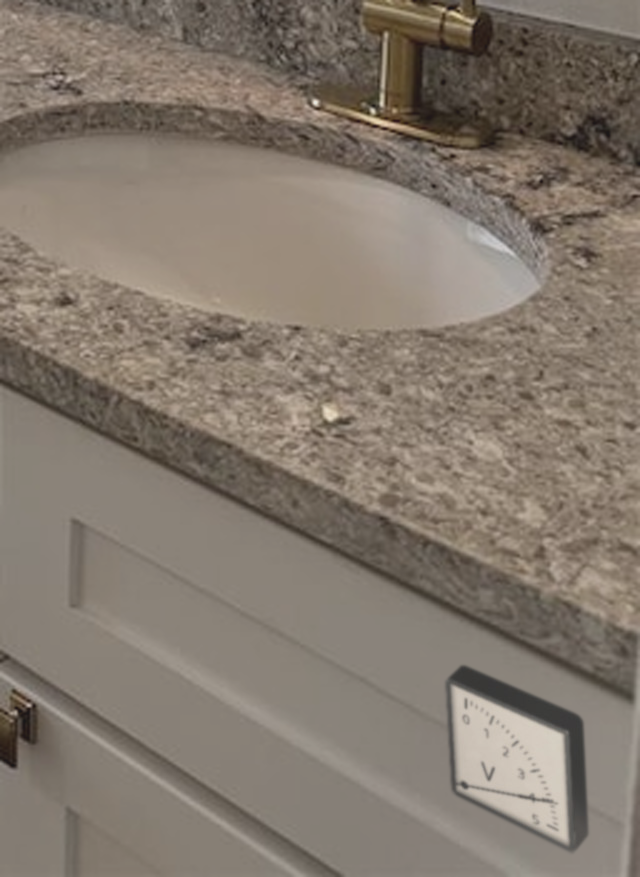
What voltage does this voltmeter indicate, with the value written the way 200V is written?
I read 4V
